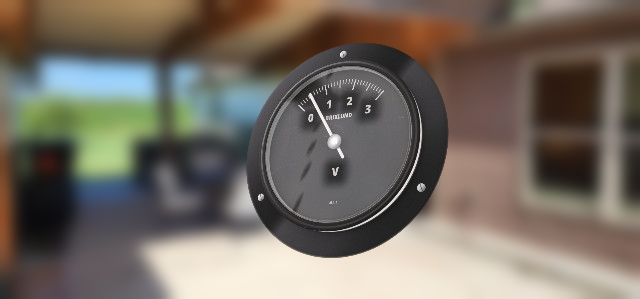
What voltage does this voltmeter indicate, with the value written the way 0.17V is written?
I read 0.5V
